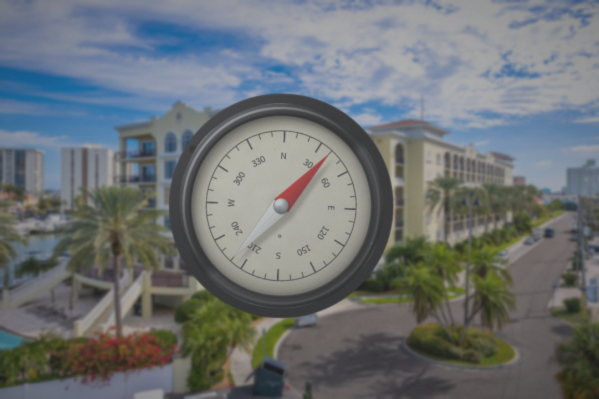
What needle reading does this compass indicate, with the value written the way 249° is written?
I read 40°
